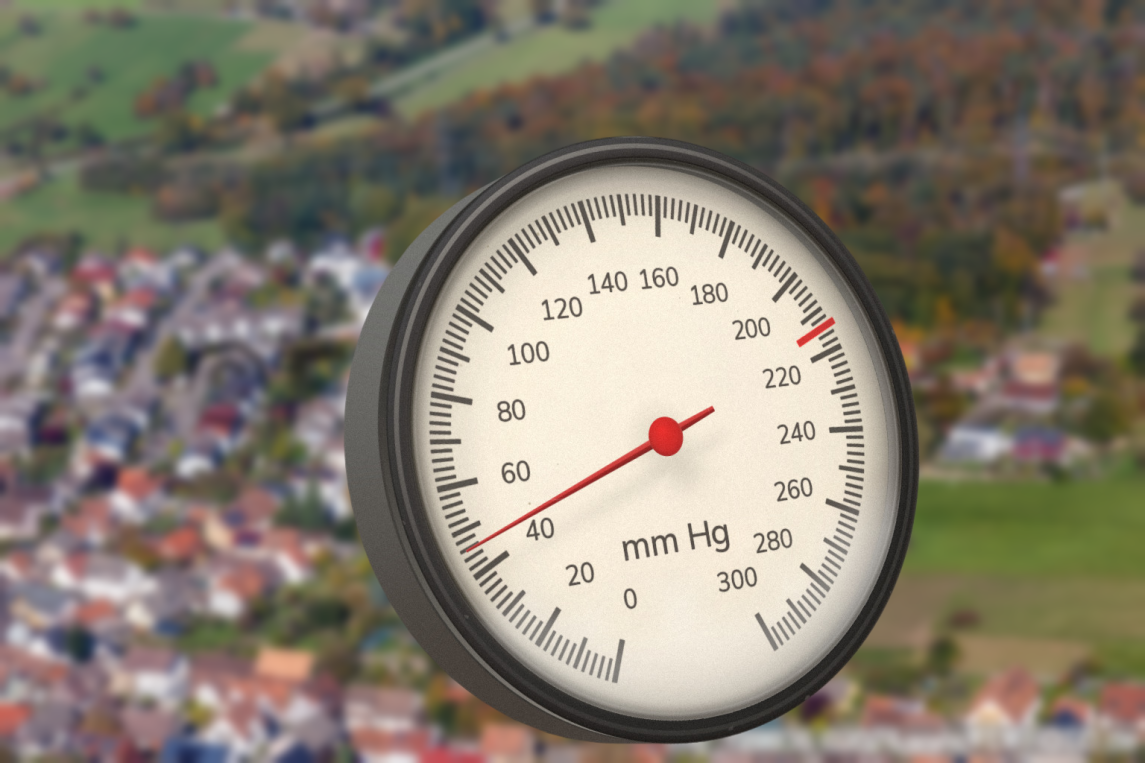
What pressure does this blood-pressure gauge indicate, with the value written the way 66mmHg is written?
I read 46mmHg
